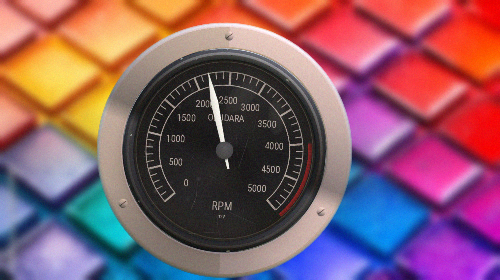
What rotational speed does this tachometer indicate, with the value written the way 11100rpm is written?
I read 2200rpm
